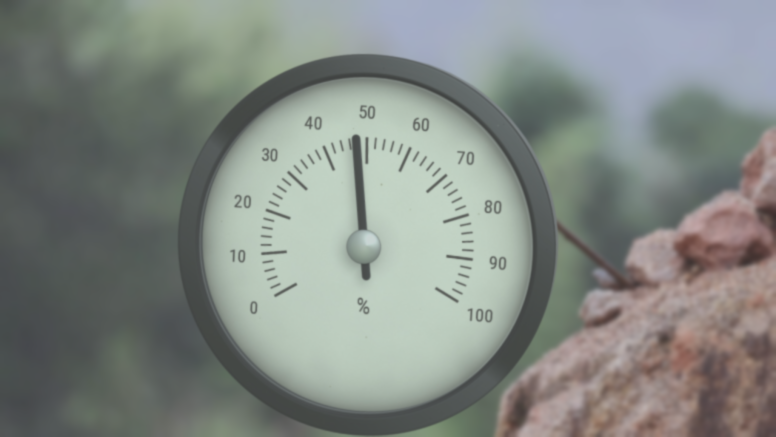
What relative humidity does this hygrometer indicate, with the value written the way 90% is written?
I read 48%
